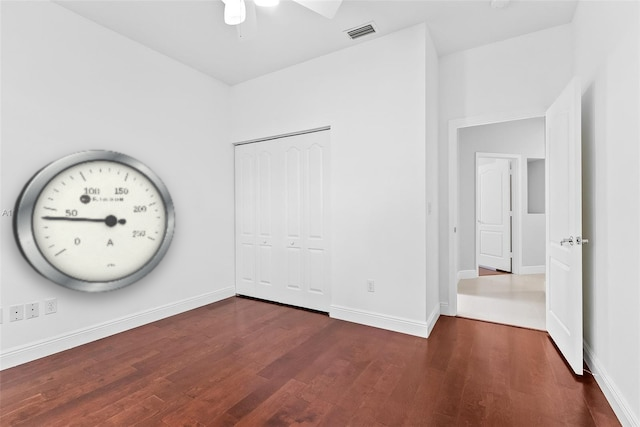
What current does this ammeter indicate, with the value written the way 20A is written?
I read 40A
